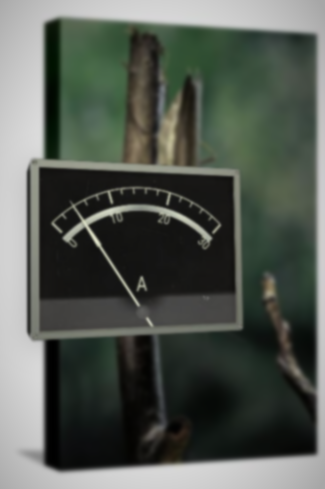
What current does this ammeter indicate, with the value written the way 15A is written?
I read 4A
